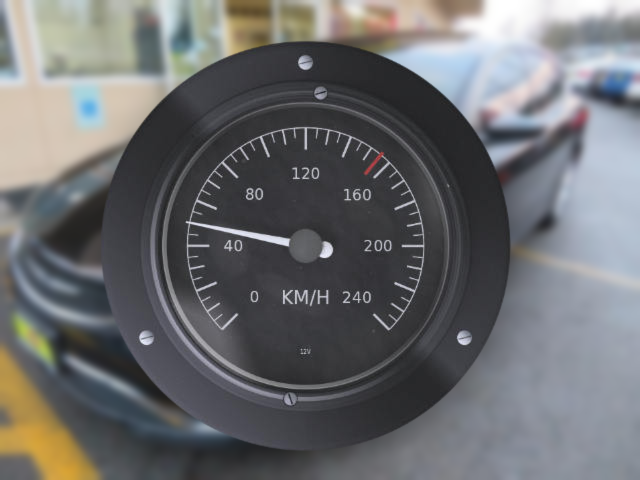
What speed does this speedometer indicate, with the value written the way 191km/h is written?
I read 50km/h
